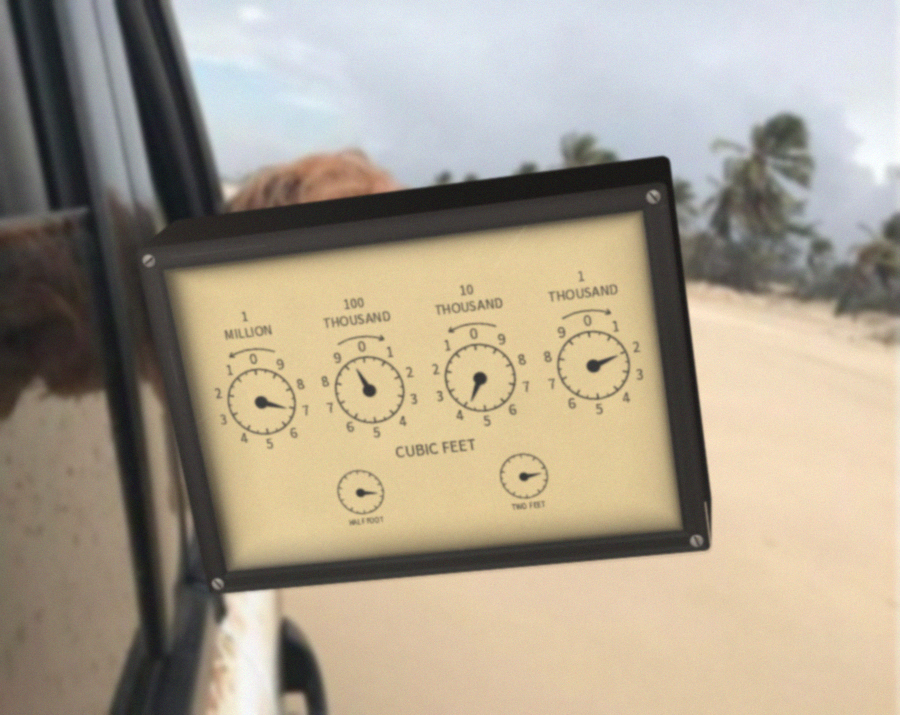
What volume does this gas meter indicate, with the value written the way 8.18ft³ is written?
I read 694200ft³
